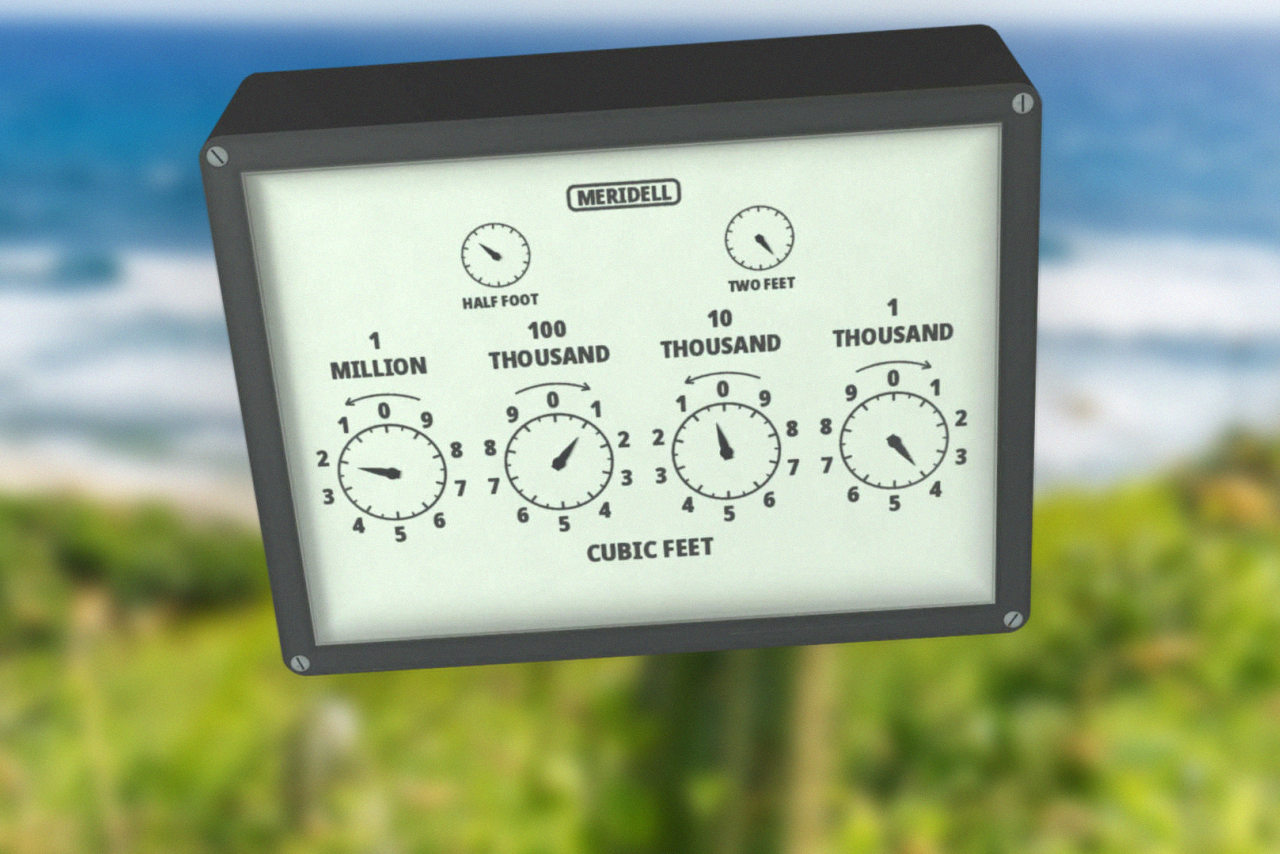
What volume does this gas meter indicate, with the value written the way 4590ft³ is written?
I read 210400ft³
